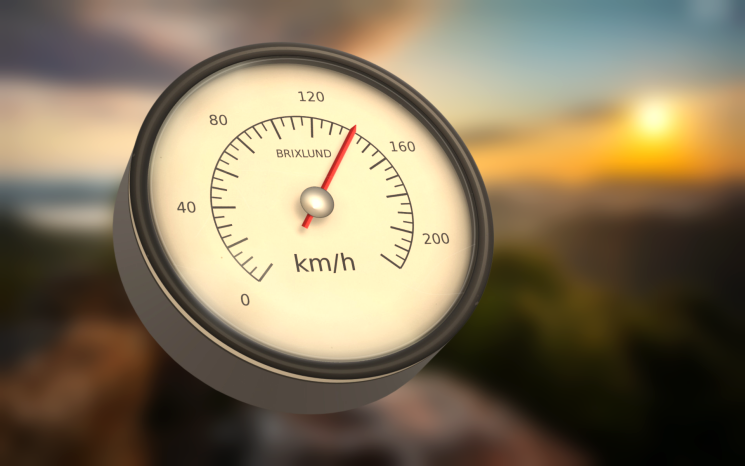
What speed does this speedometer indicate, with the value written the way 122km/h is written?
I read 140km/h
